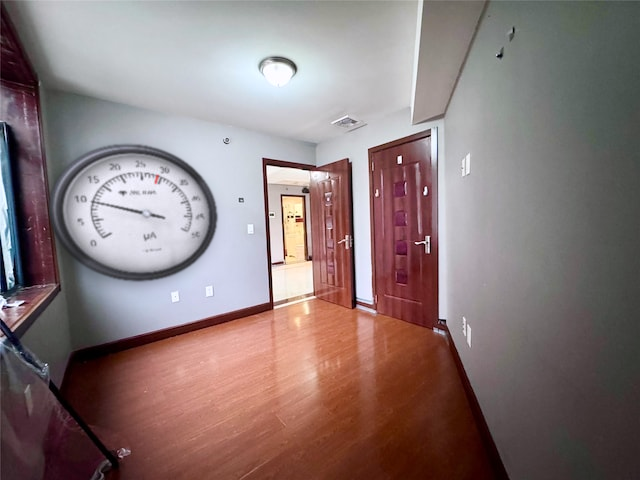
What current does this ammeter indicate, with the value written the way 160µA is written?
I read 10µA
